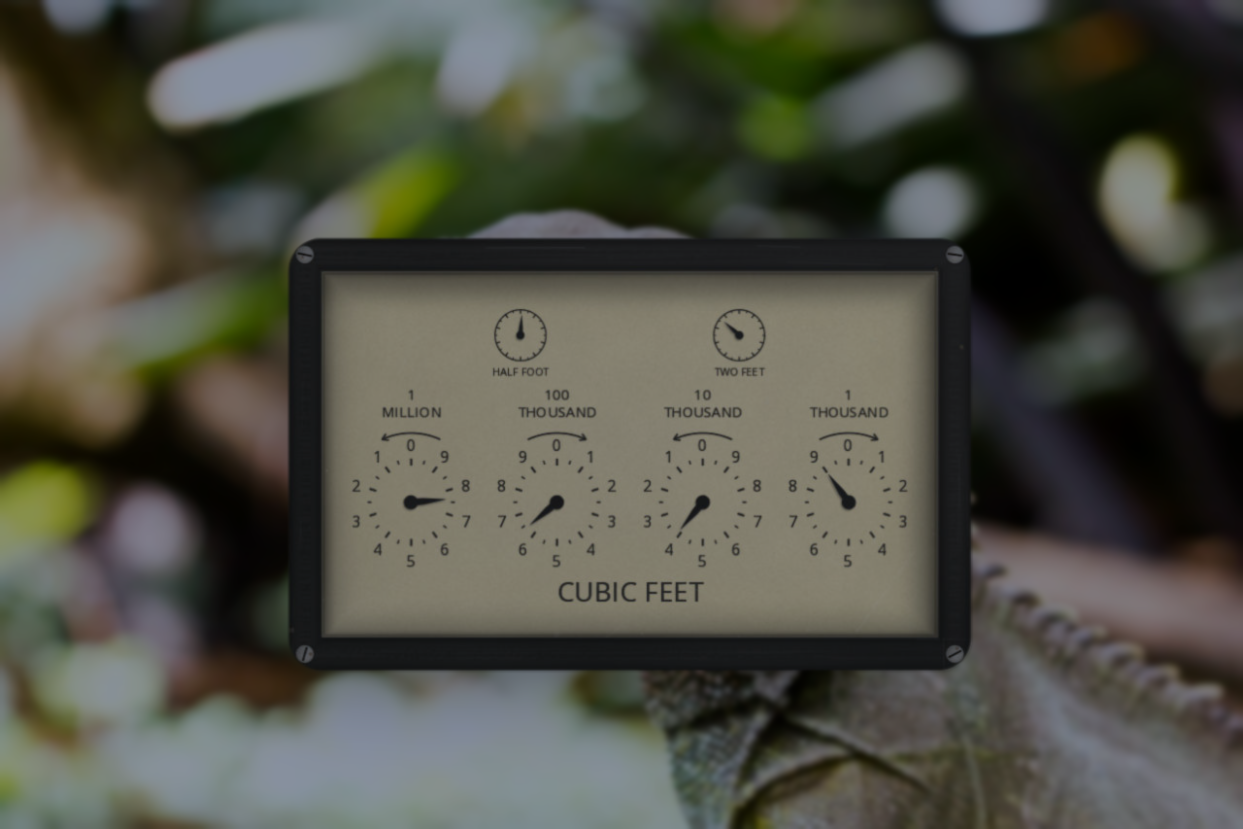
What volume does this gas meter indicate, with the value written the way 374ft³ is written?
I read 763900ft³
